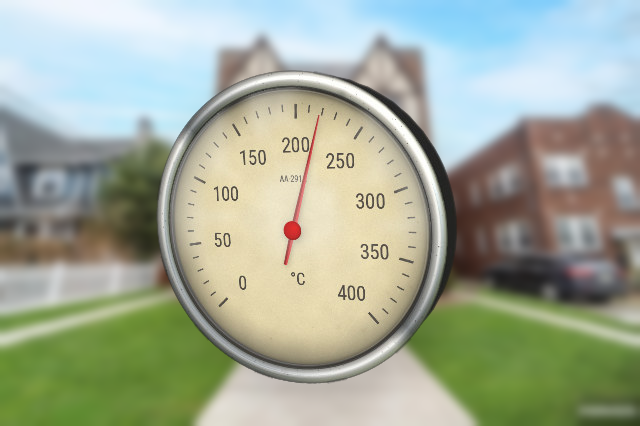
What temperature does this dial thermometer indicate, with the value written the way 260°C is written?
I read 220°C
